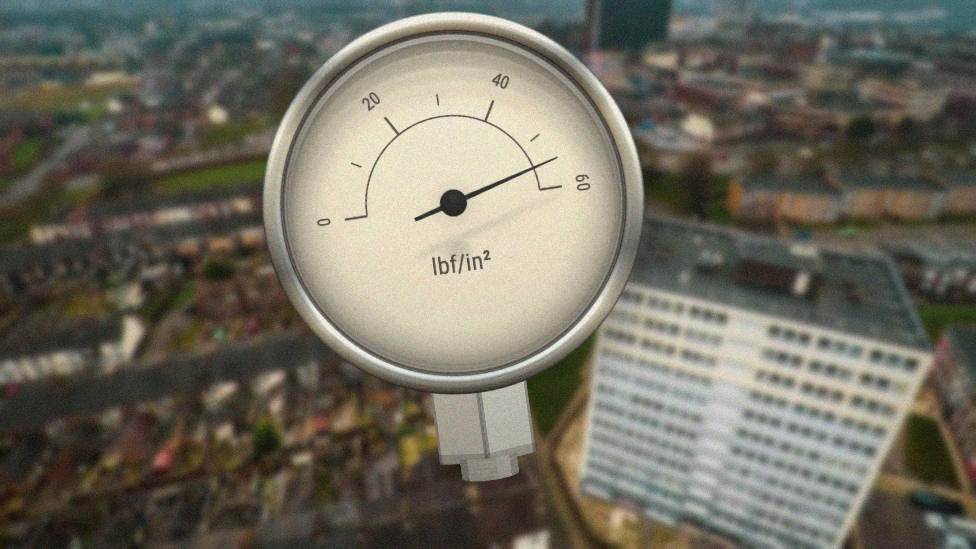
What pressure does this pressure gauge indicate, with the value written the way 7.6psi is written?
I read 55psi
